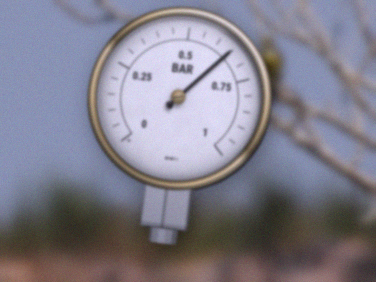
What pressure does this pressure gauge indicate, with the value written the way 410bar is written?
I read 0.65bar
